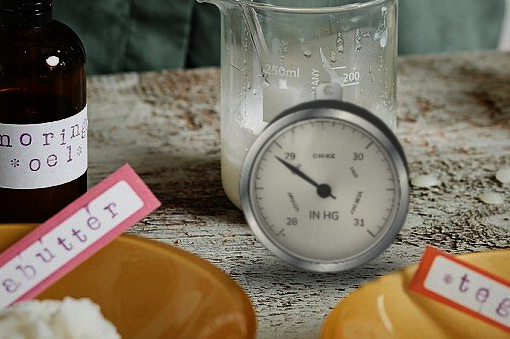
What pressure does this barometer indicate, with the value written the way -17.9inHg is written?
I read 28.9inHg
